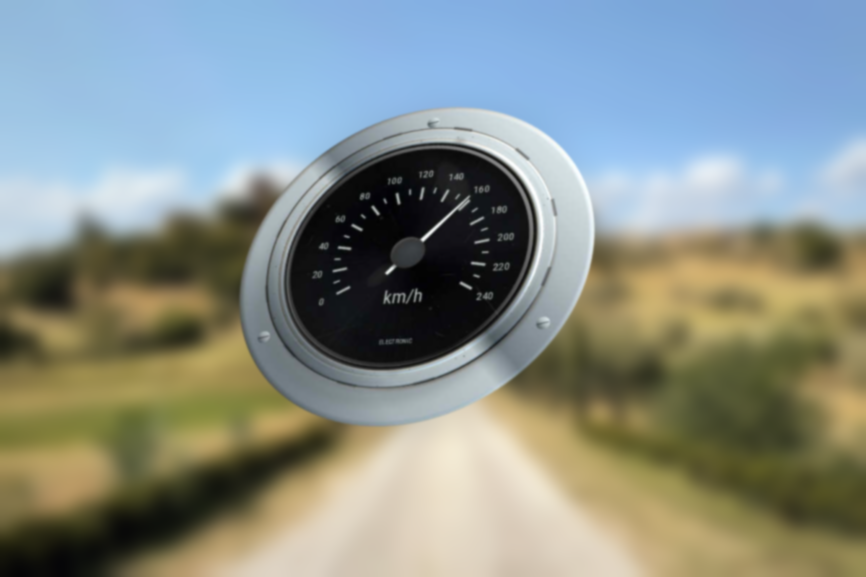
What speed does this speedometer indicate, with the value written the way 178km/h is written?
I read 160km/h
